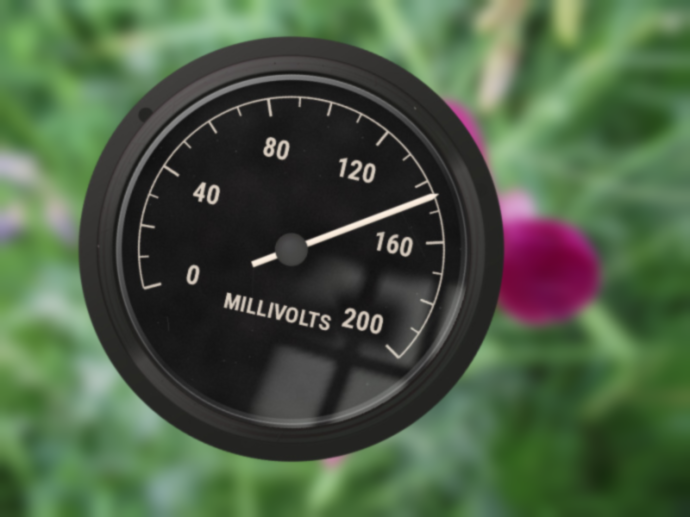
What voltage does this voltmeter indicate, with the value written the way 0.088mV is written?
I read 145mV
